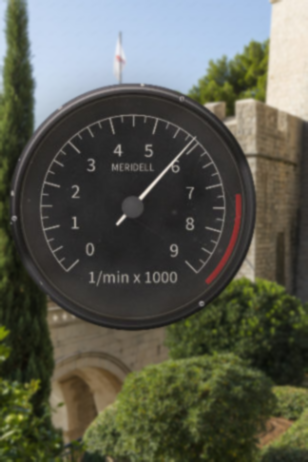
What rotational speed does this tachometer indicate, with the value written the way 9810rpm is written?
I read 5875rpm
